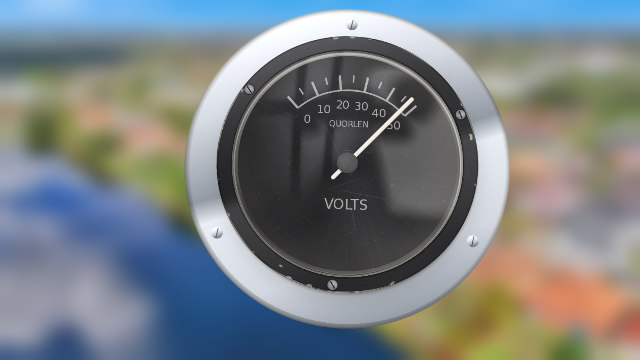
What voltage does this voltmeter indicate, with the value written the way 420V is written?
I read 47.5V
